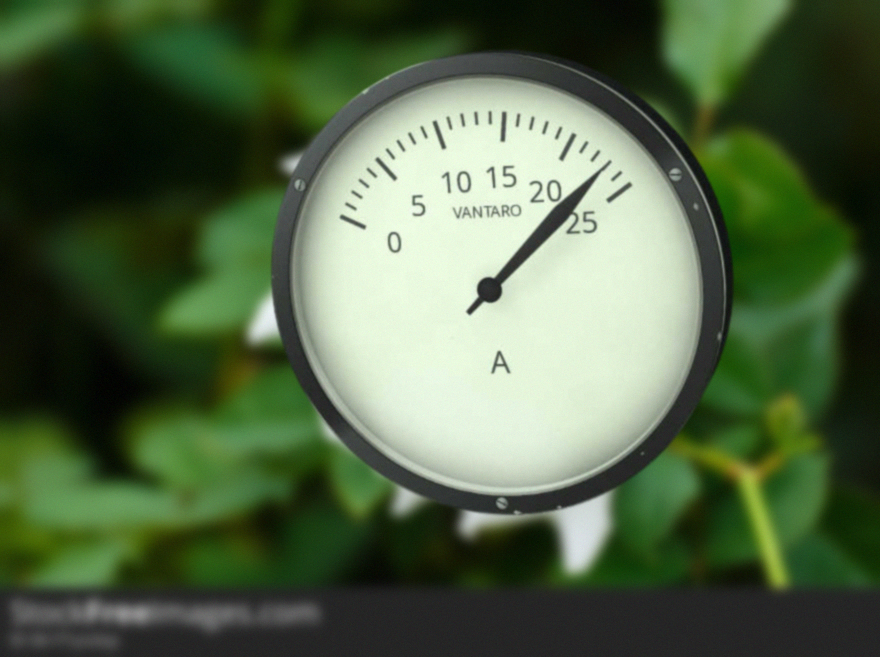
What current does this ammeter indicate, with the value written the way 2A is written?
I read 23A
